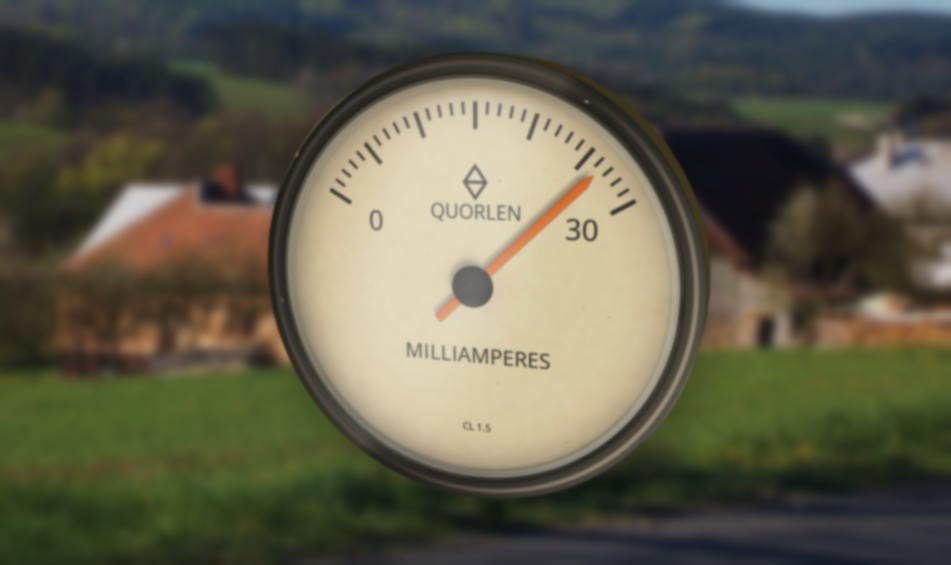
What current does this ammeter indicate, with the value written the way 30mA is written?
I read 26.5mA
